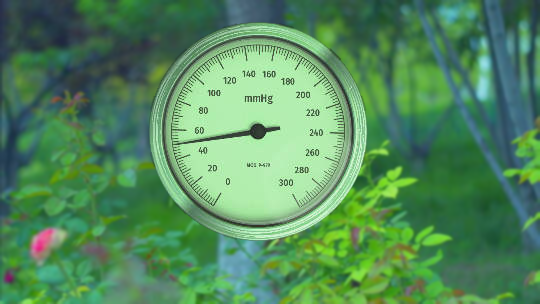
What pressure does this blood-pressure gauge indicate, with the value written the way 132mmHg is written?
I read 50mmHg
